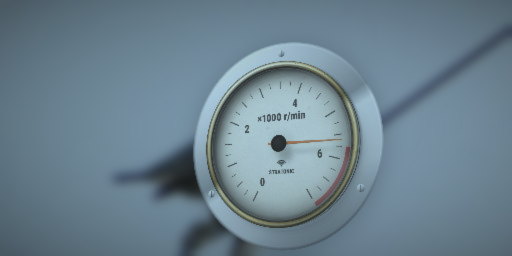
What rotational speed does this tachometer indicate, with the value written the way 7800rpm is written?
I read 5625rpm
